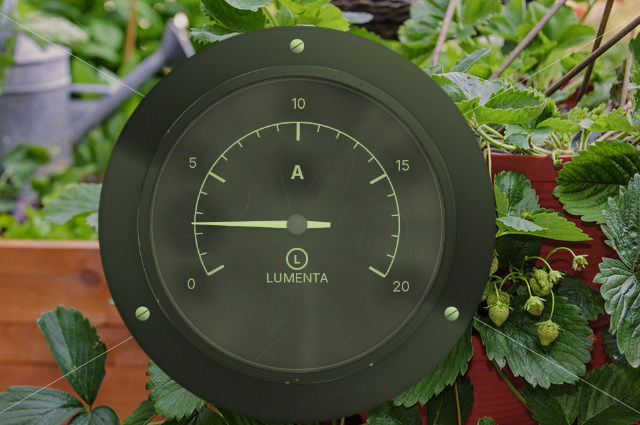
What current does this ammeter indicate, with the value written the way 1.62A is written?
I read 2.5A
